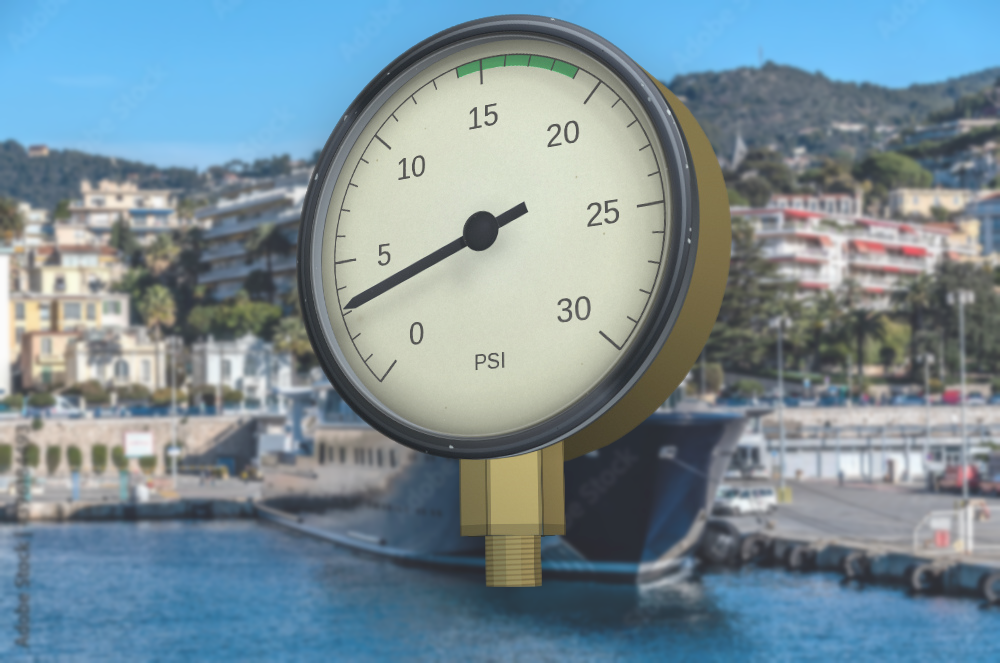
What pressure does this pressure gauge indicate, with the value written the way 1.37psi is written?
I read 3psi
